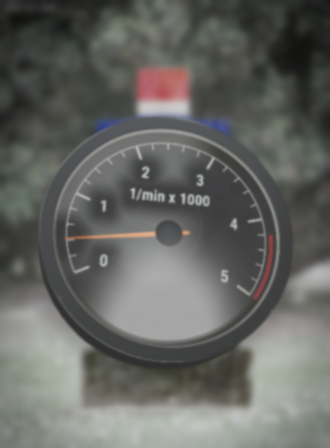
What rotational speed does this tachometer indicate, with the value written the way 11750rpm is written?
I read 400rpm
